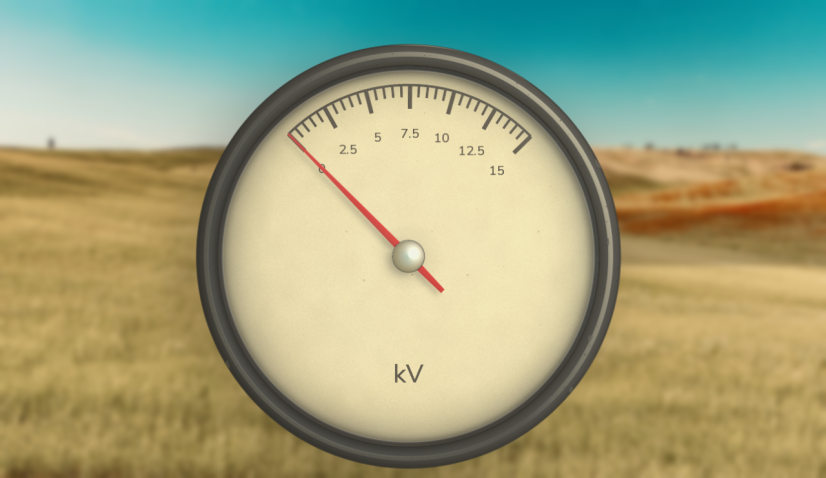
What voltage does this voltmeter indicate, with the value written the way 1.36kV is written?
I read 0kV
